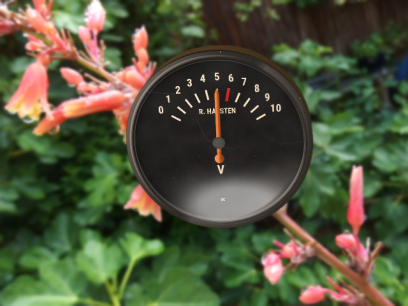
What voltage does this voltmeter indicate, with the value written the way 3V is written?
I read 5V
